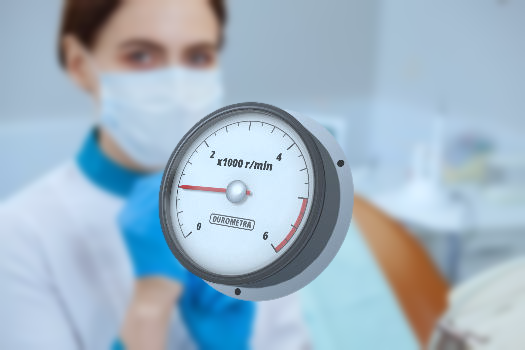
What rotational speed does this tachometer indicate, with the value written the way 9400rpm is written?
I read 1000rpm
